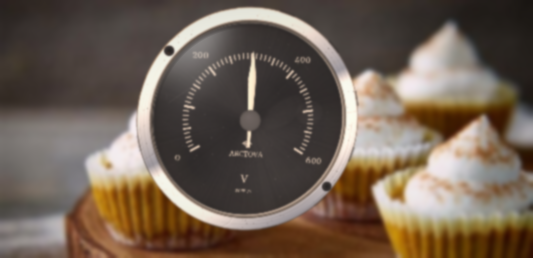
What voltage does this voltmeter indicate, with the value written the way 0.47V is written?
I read 300V
